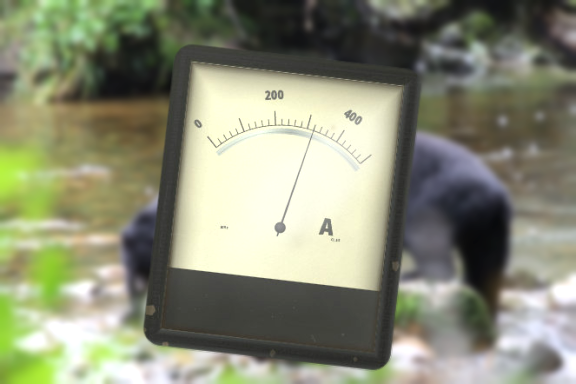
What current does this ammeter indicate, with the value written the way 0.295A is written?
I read 320A
